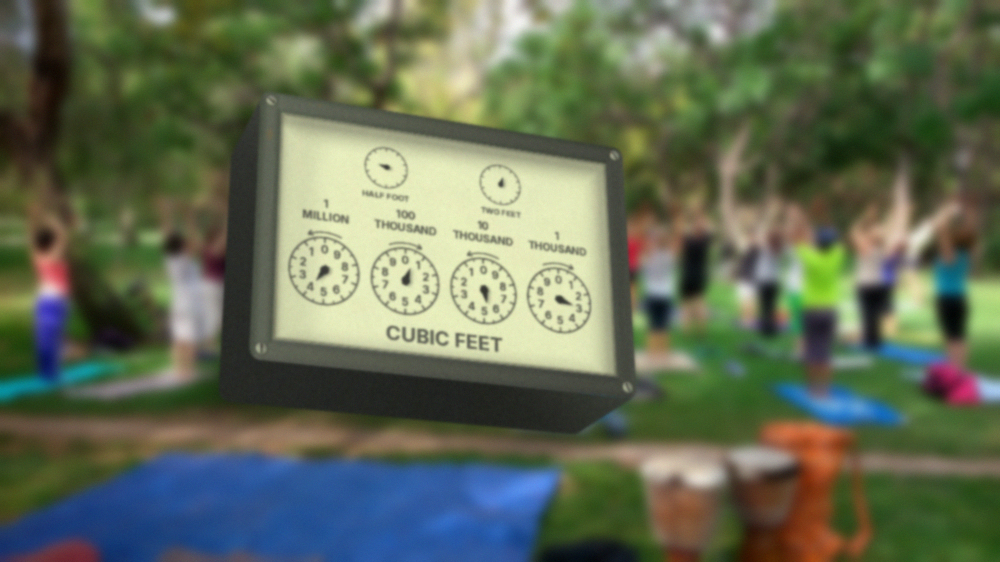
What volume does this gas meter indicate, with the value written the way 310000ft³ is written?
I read 405300ft³
